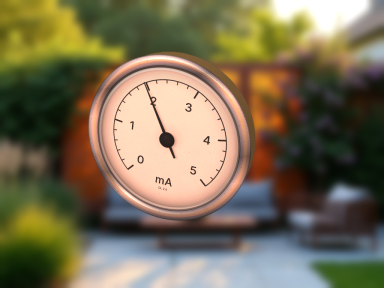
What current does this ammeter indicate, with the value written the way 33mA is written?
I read 2mA
